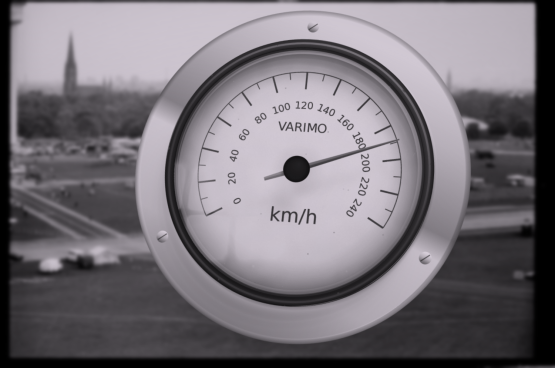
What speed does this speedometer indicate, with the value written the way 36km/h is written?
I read 190km/h
